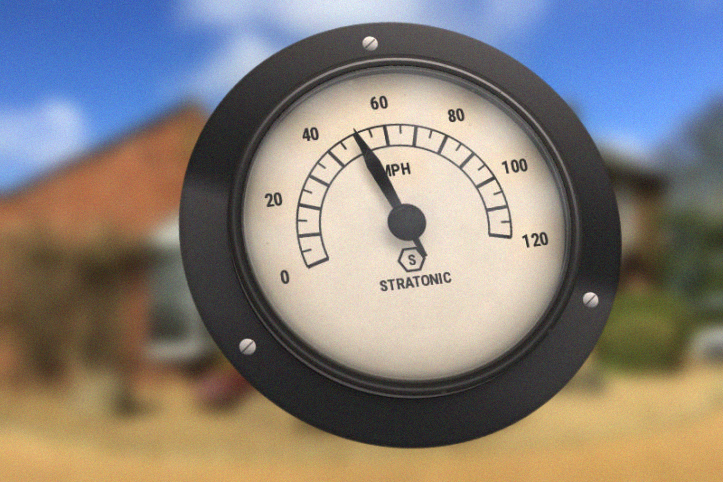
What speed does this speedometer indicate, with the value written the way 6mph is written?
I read 50mph
